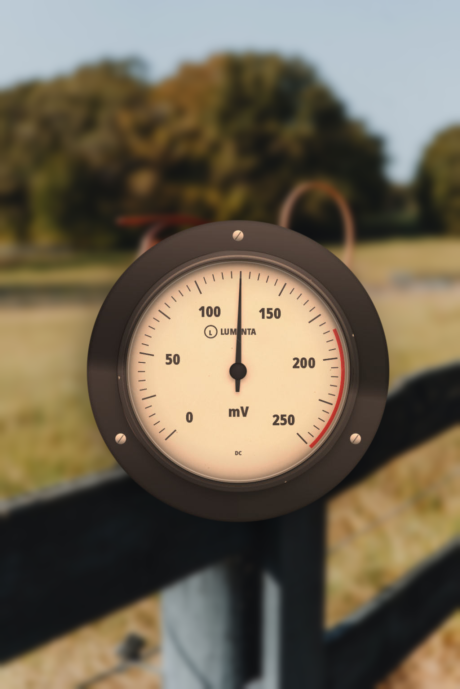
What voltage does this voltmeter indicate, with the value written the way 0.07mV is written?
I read 125mV
